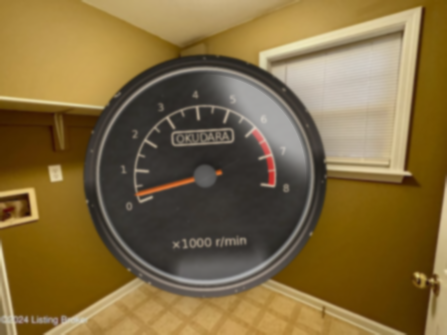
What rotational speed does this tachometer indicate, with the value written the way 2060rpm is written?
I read 250rpm
